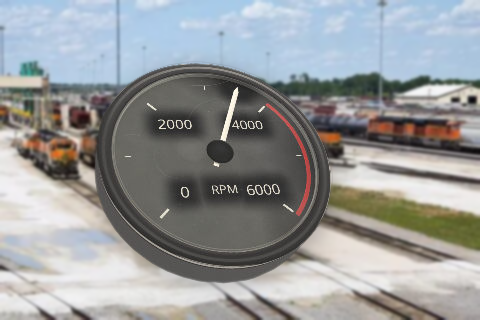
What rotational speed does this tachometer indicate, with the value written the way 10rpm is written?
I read 3500rpm
